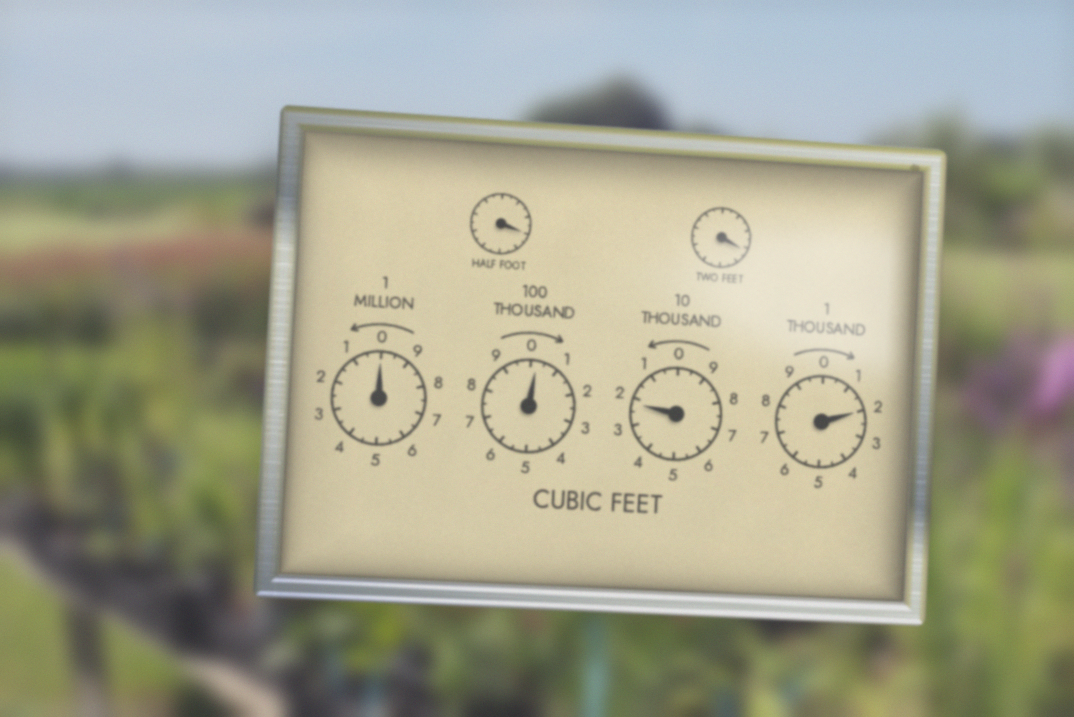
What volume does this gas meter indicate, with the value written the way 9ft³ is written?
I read 2200ft³
